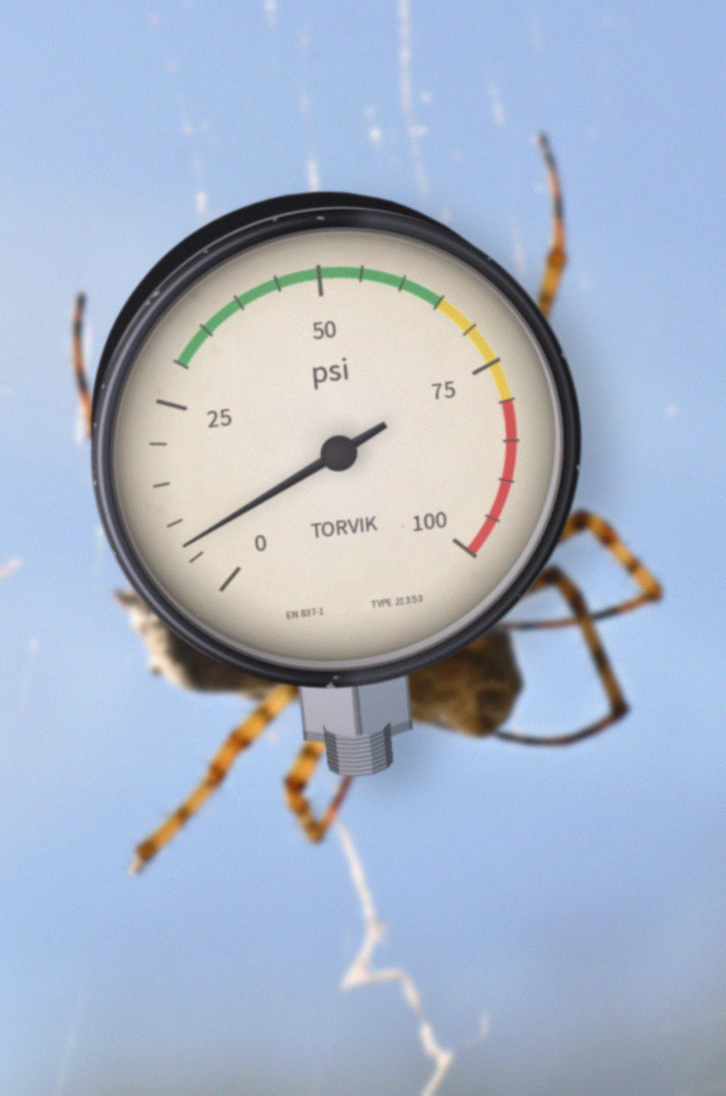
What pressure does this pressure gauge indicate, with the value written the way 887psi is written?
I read 7.5psi
